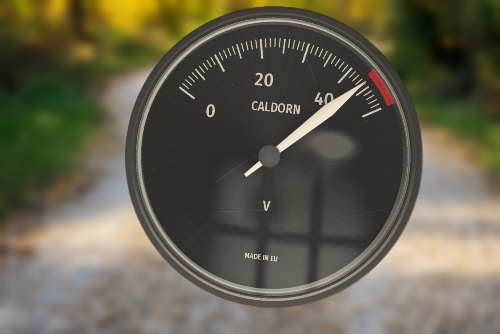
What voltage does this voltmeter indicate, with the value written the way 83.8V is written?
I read 44V
